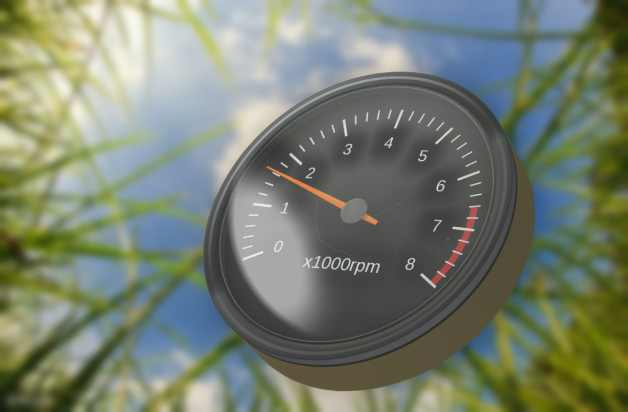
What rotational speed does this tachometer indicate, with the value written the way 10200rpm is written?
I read 1600rpm
